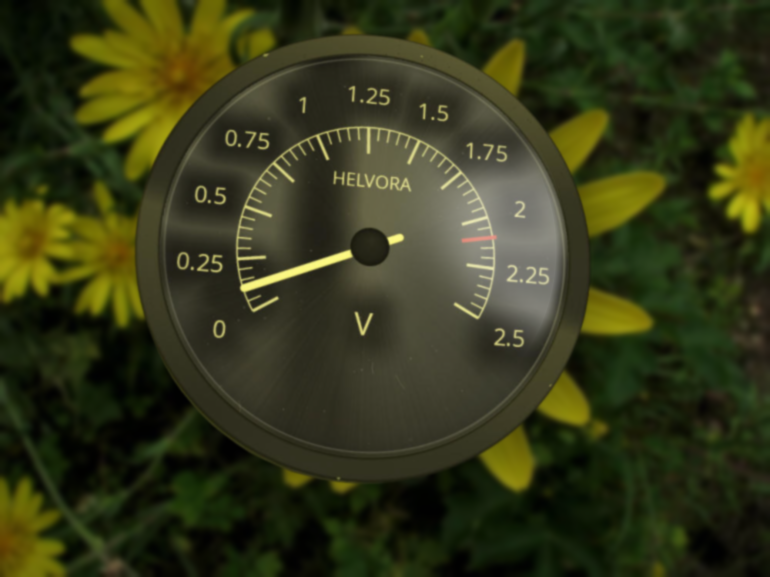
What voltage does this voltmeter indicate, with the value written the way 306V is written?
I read 0.1V
